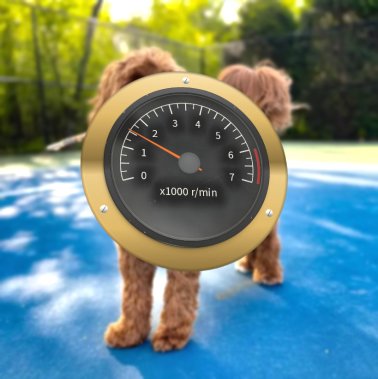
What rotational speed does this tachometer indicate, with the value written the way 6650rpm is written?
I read 1500rpm
